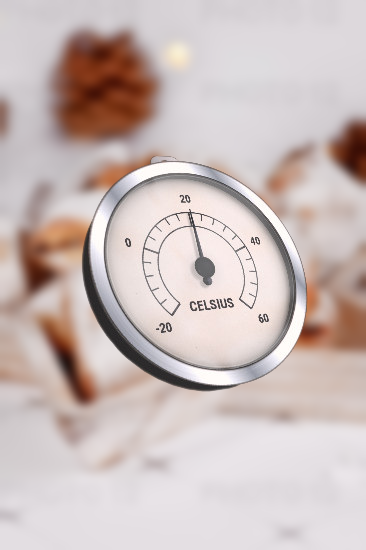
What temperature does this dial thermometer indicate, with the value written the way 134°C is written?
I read 20°C
